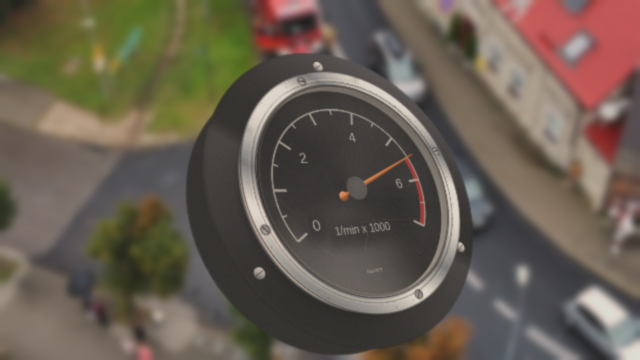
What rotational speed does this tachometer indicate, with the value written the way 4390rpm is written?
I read 5500rpm
